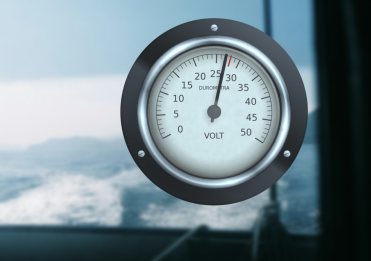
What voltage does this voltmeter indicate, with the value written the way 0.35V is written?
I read 27V
